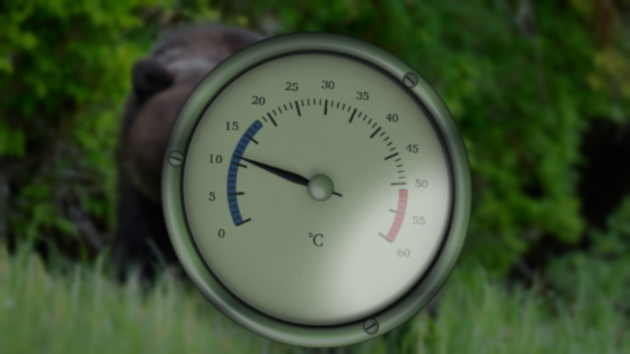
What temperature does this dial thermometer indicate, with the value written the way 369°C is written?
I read 11°C
